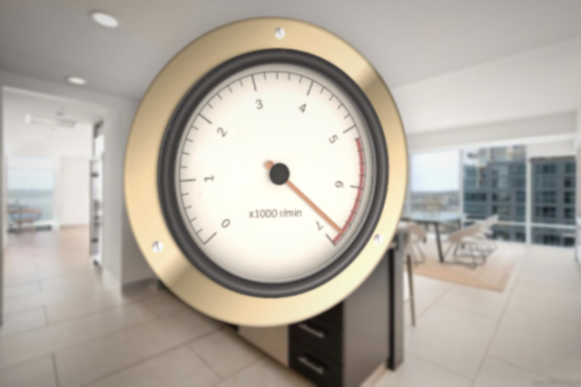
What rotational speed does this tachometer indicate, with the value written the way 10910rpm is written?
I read 6800rpm
